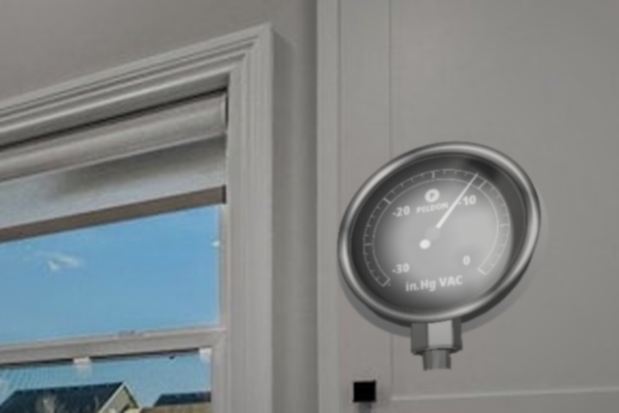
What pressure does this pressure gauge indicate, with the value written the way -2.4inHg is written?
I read -11inHg
